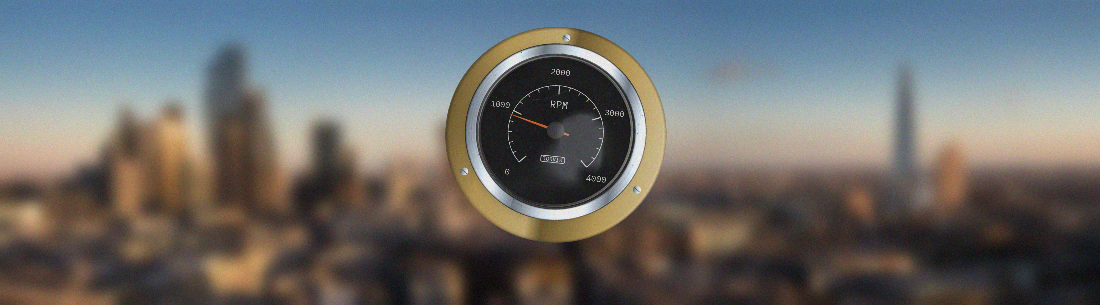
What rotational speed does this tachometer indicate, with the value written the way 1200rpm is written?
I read 900rpm
